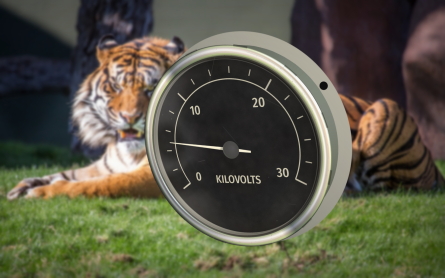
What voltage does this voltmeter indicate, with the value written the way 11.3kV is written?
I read 5kV
